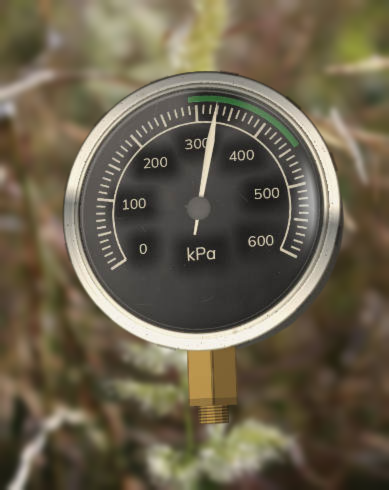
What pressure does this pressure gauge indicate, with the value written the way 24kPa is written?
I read 330kPa
